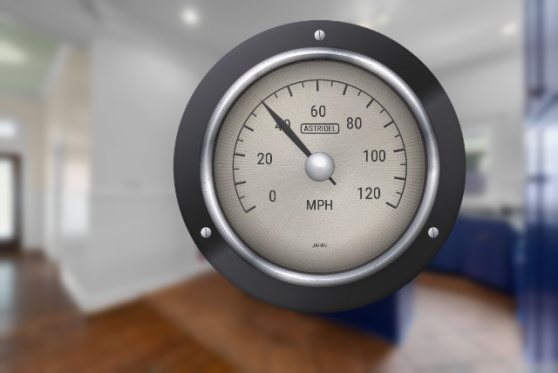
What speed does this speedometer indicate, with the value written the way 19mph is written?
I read 40mph
